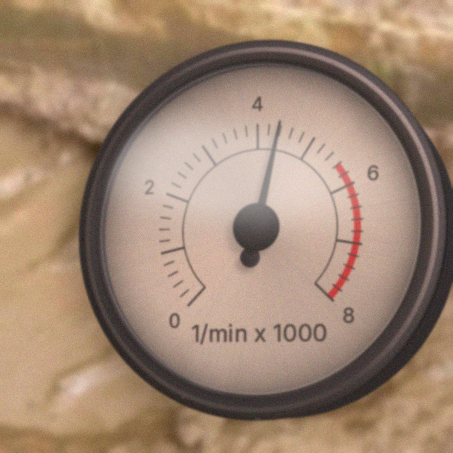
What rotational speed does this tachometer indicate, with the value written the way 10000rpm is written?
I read 4400rpm
